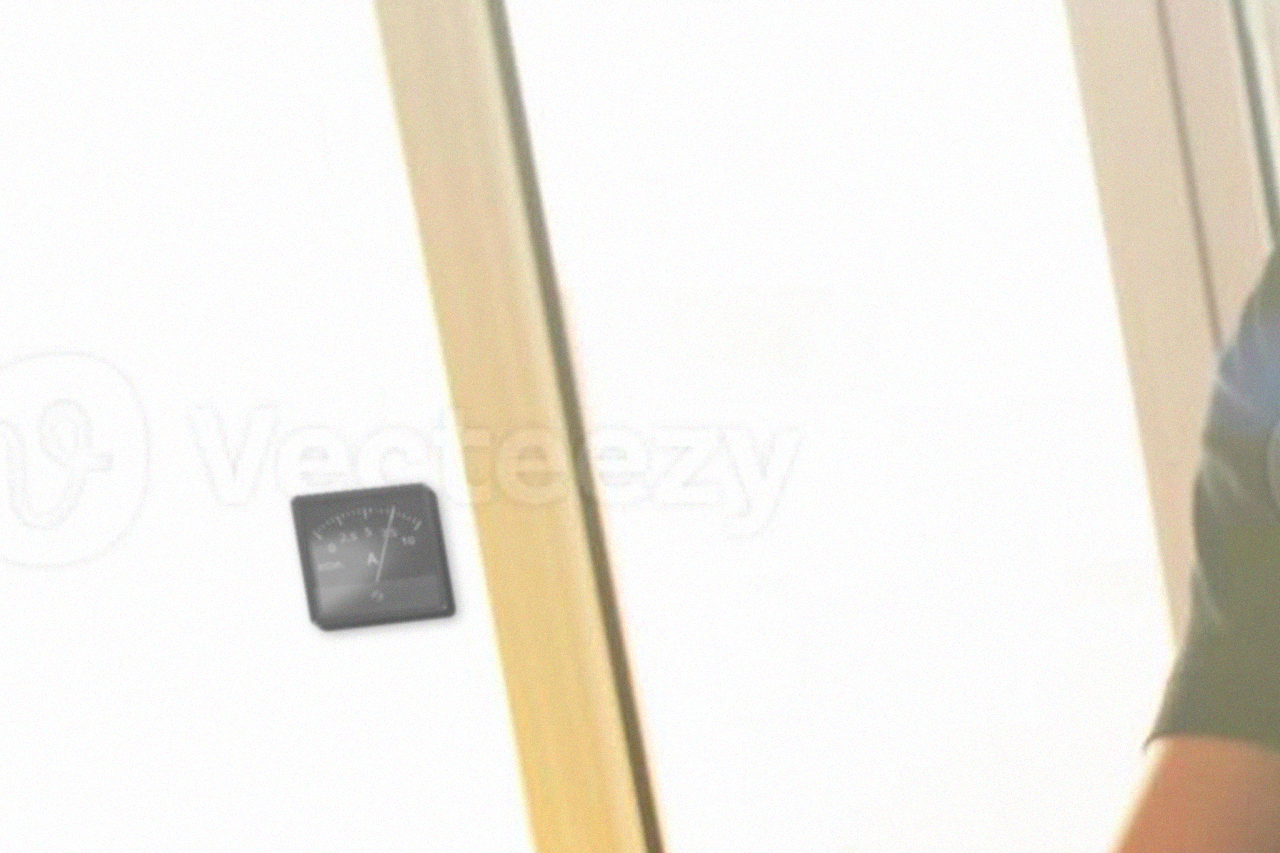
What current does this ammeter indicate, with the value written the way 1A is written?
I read 7.5A
